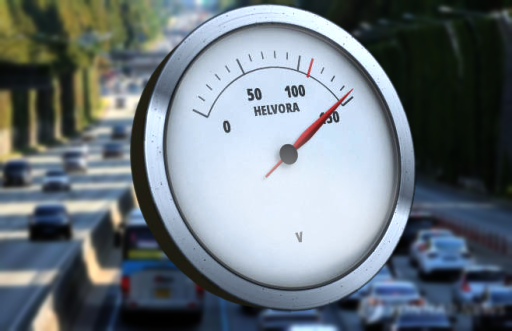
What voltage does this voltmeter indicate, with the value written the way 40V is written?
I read 145V
